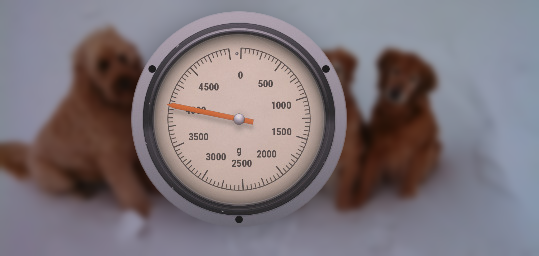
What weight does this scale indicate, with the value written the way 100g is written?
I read 4000g
